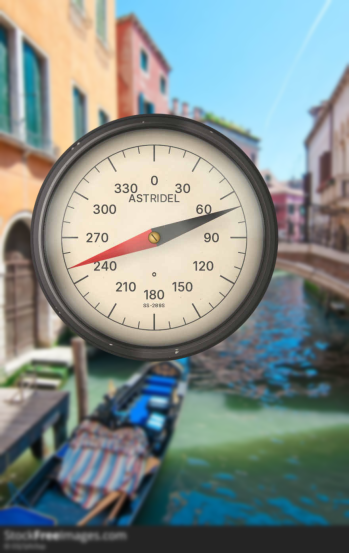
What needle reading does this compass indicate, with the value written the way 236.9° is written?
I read 250°
